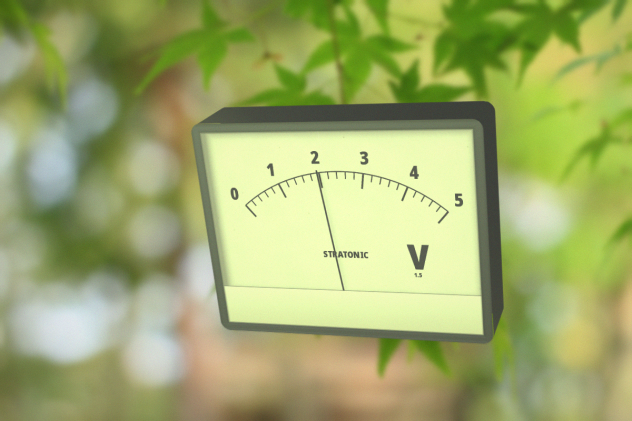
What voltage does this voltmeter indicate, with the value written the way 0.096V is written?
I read 2V
